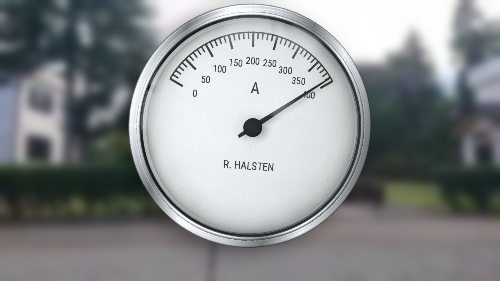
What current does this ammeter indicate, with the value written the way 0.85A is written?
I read 390A
